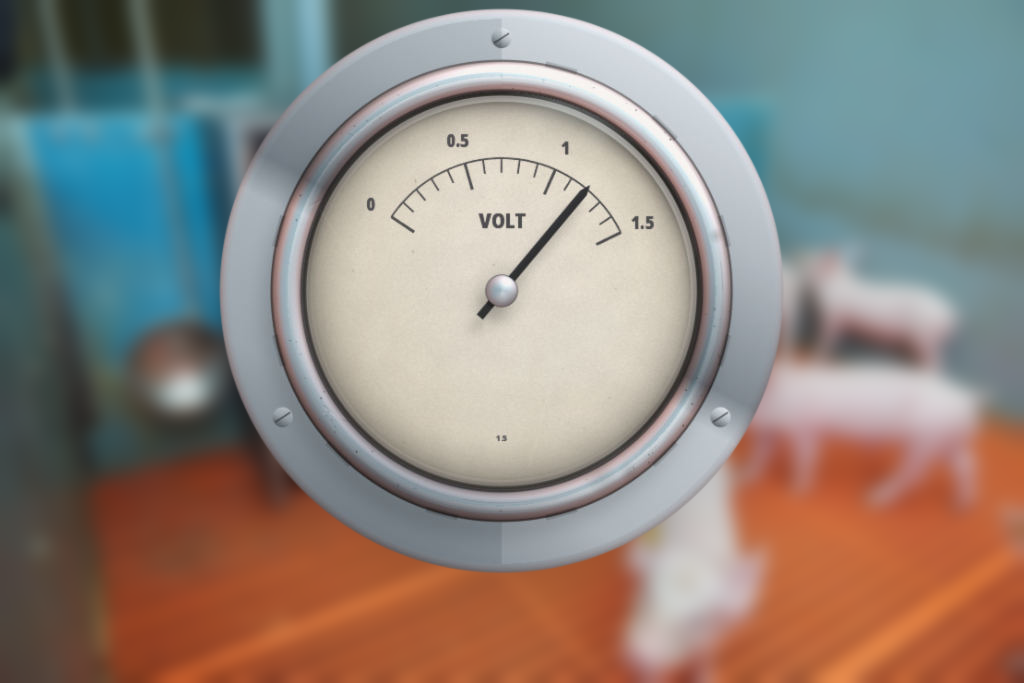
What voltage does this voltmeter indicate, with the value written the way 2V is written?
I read 1.2V
